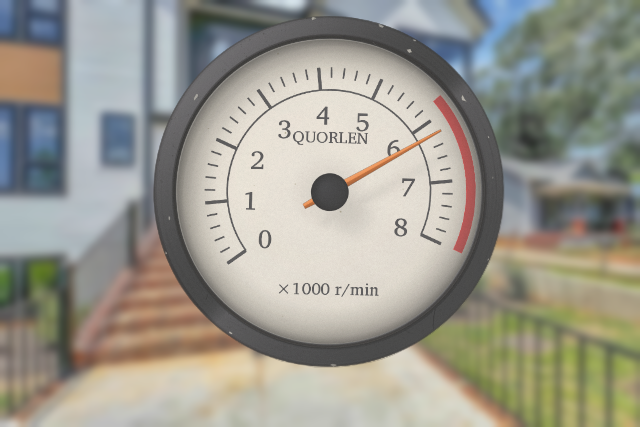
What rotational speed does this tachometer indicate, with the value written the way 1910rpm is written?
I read 6200rpm
